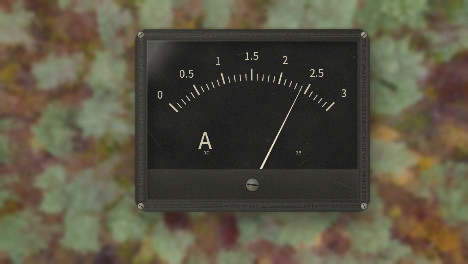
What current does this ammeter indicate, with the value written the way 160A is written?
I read 2.4A
